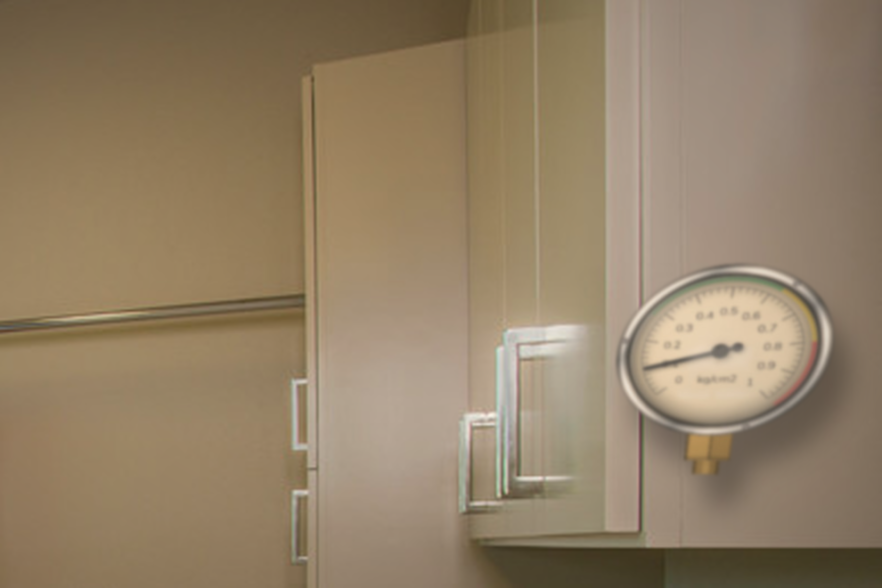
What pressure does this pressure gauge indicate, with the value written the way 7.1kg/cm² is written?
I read 0.1kg/cm²
